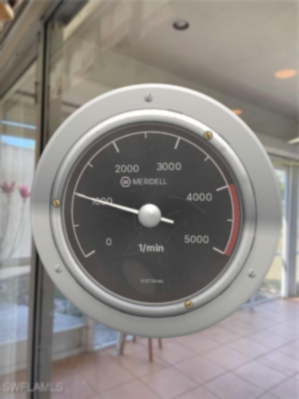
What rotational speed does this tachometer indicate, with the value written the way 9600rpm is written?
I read 1000rpm
